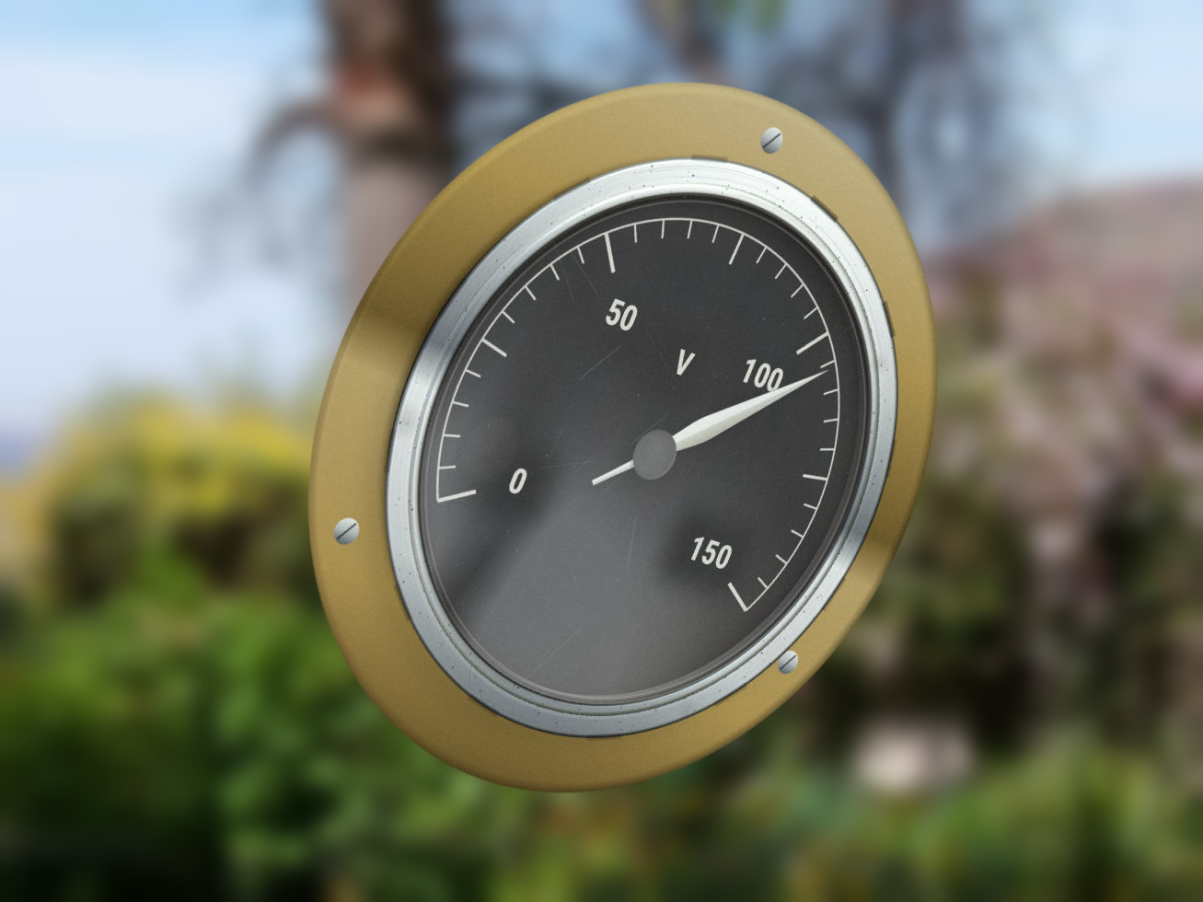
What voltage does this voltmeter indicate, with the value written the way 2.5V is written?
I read 105V
